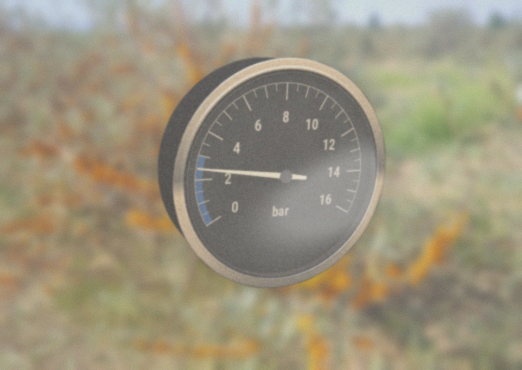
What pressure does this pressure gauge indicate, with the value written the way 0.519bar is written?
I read 2.5bar
